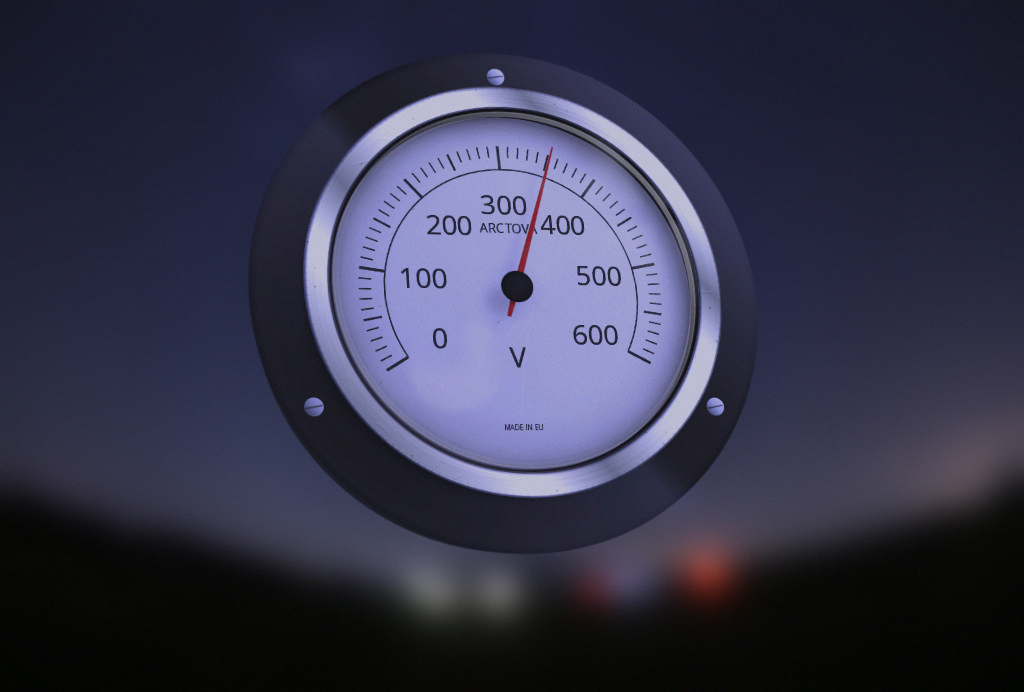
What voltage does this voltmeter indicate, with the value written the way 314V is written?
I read 350V
